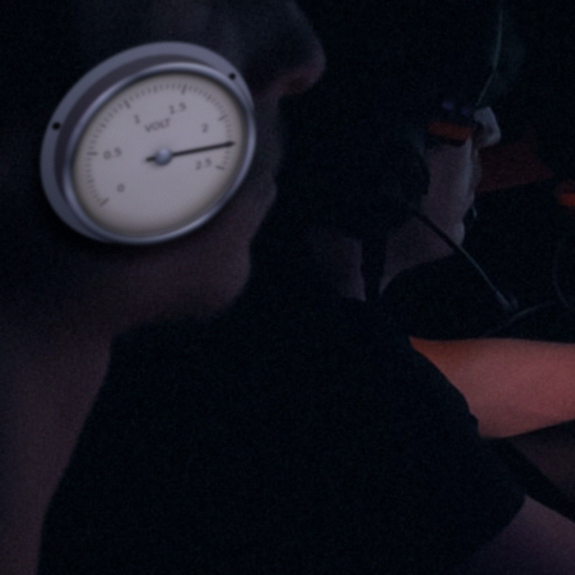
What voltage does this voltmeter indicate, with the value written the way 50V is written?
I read 2.25V
